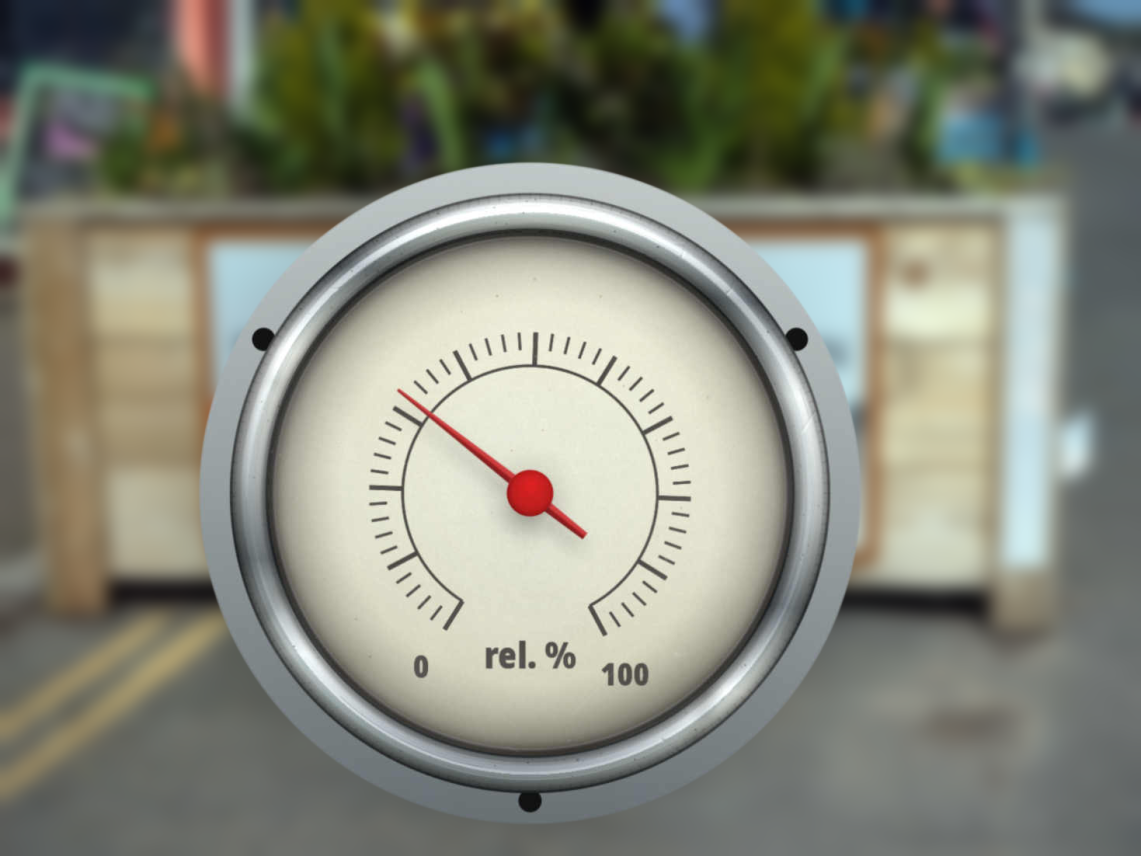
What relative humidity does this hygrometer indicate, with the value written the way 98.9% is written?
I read 32%
